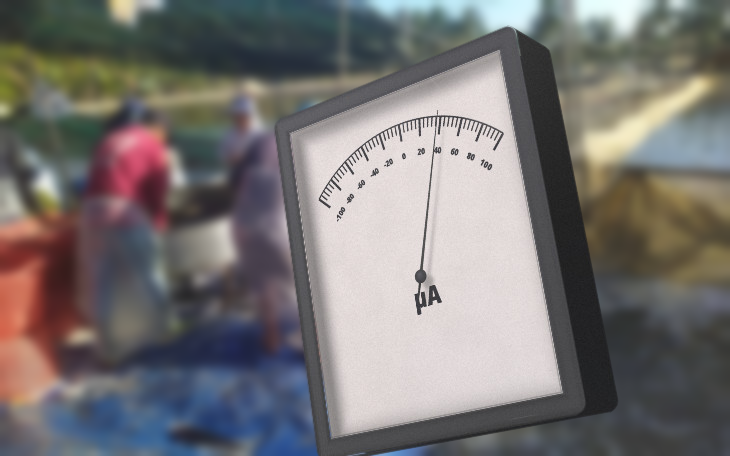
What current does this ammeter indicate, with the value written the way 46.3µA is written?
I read 40µA
